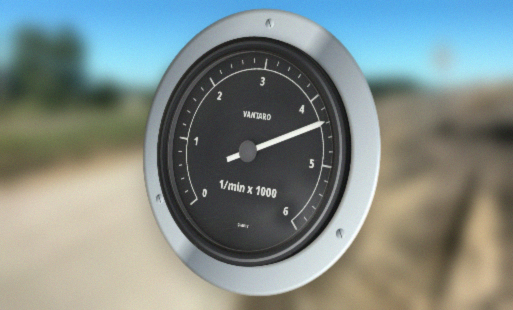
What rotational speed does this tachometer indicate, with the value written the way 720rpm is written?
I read 4400rpm
